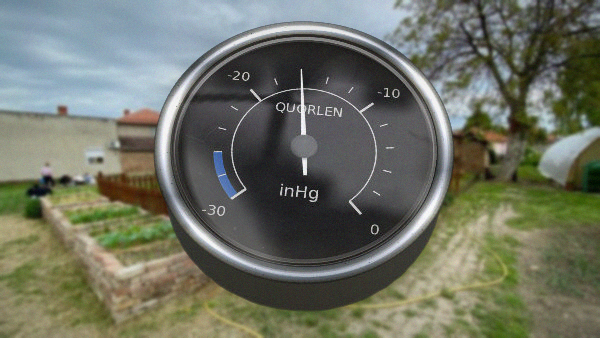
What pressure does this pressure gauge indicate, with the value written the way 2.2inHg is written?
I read -16inHg
